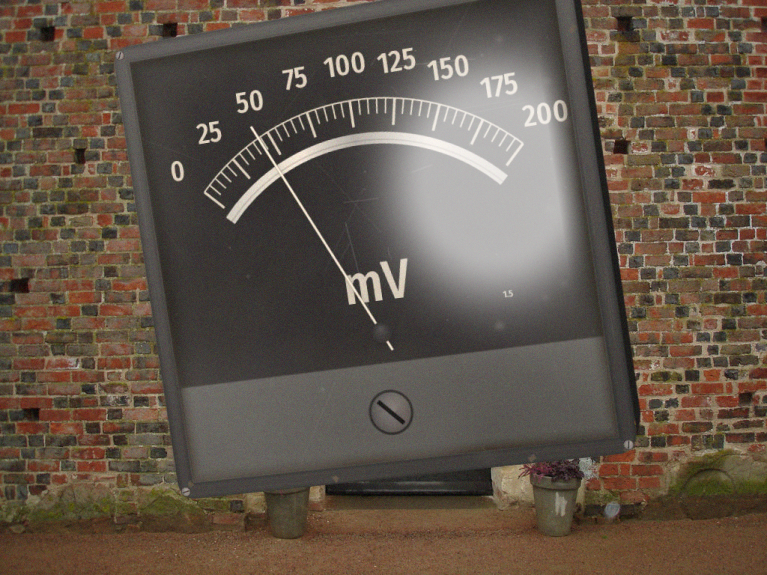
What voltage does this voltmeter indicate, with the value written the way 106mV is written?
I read 45mV
